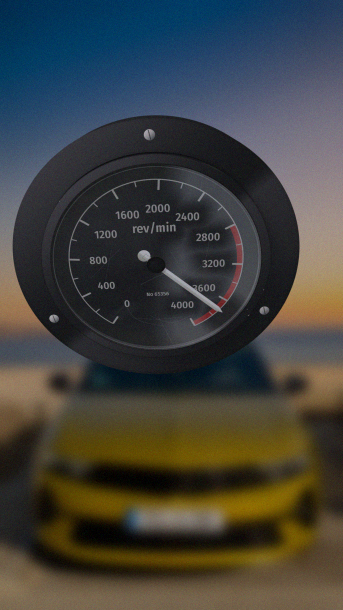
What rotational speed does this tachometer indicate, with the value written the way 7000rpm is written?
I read 3700rpm
